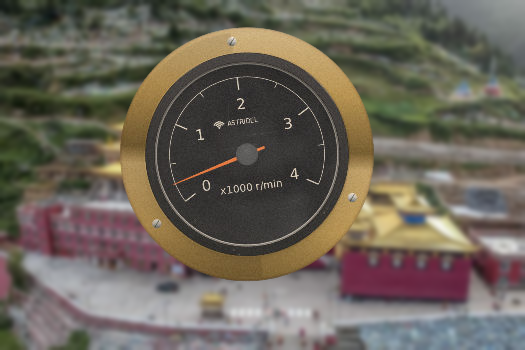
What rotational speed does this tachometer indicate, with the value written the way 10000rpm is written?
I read 250rpm
